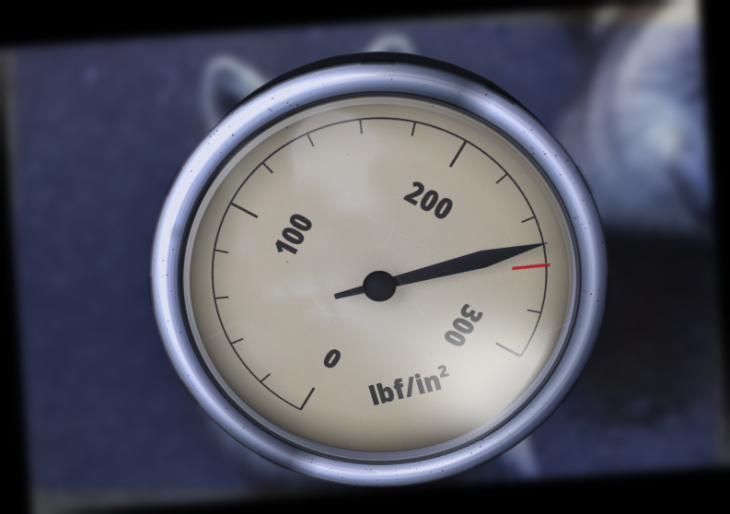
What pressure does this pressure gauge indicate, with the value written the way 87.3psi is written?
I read 250psi
